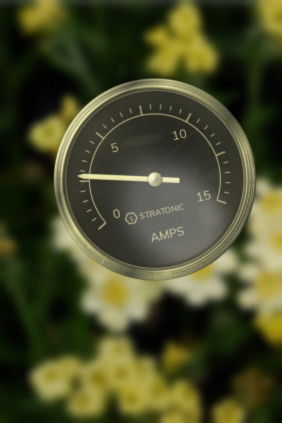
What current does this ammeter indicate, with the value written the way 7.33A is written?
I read 2.75A
